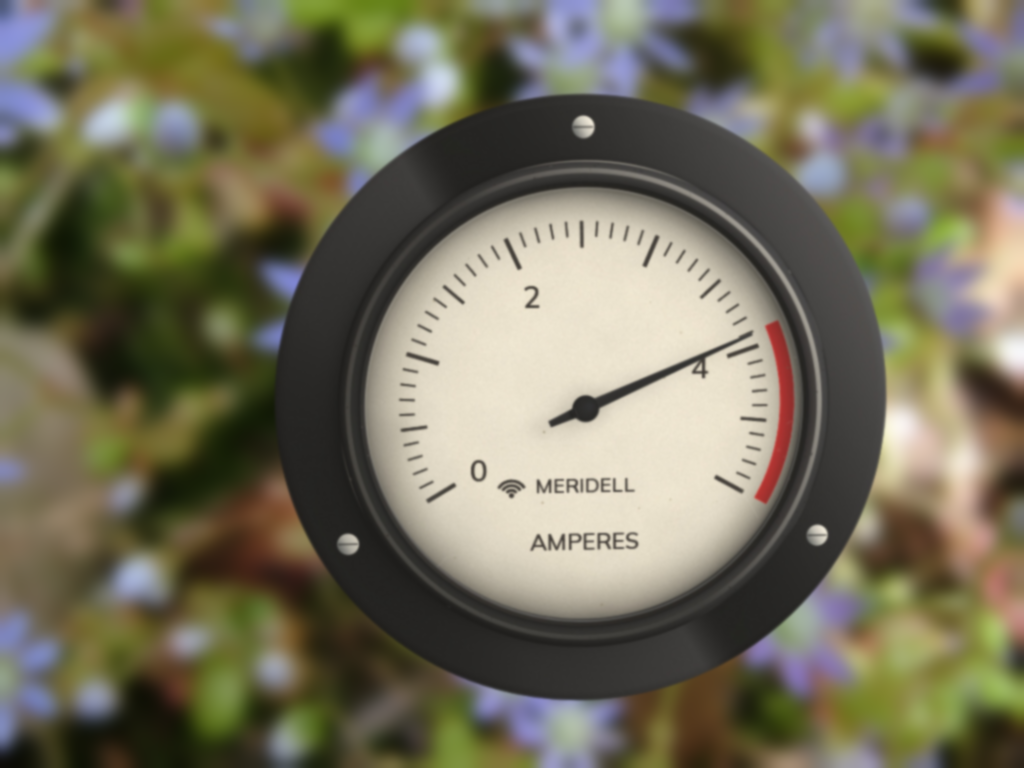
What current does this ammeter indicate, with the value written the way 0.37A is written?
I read 3.9A
